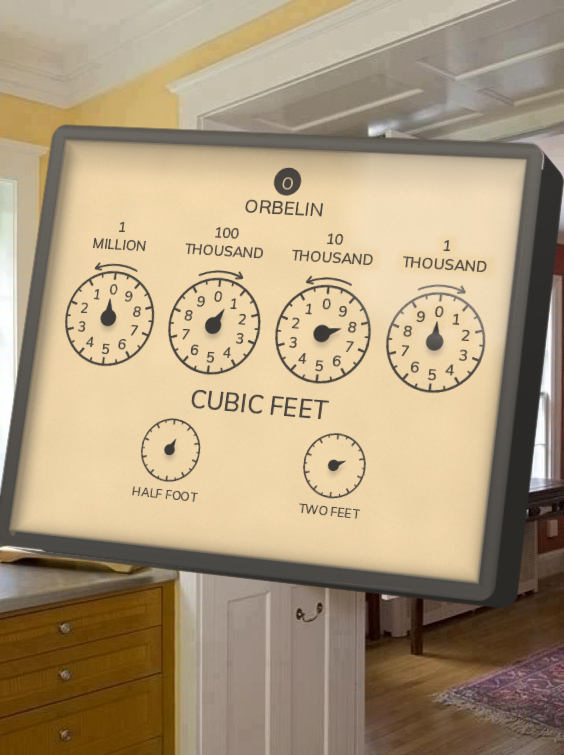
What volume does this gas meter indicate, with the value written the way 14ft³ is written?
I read 8000ft³
